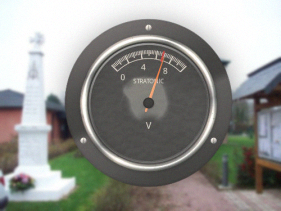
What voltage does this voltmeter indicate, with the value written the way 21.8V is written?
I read 7V
